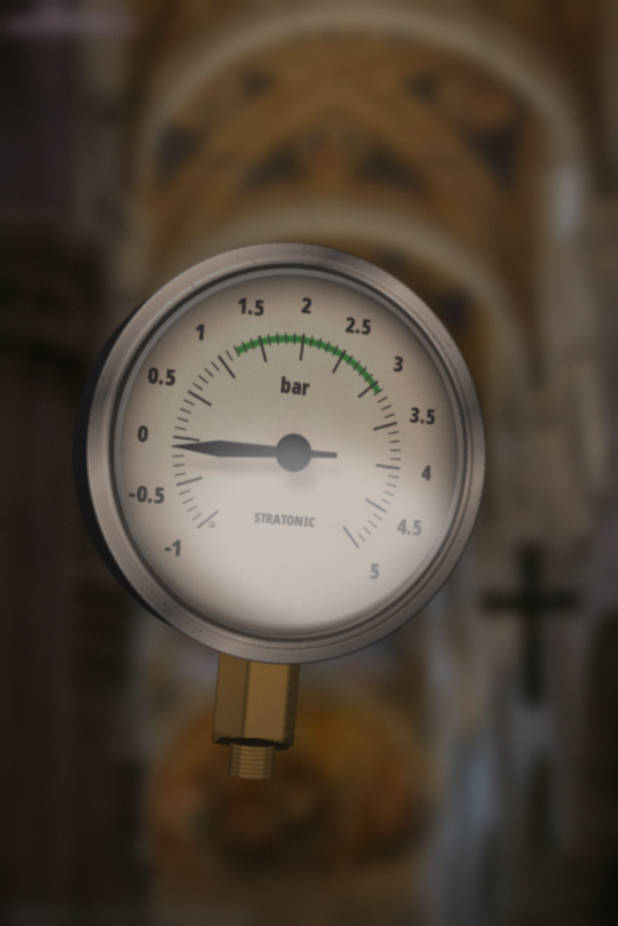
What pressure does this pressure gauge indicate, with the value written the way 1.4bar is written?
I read -0.1bar
